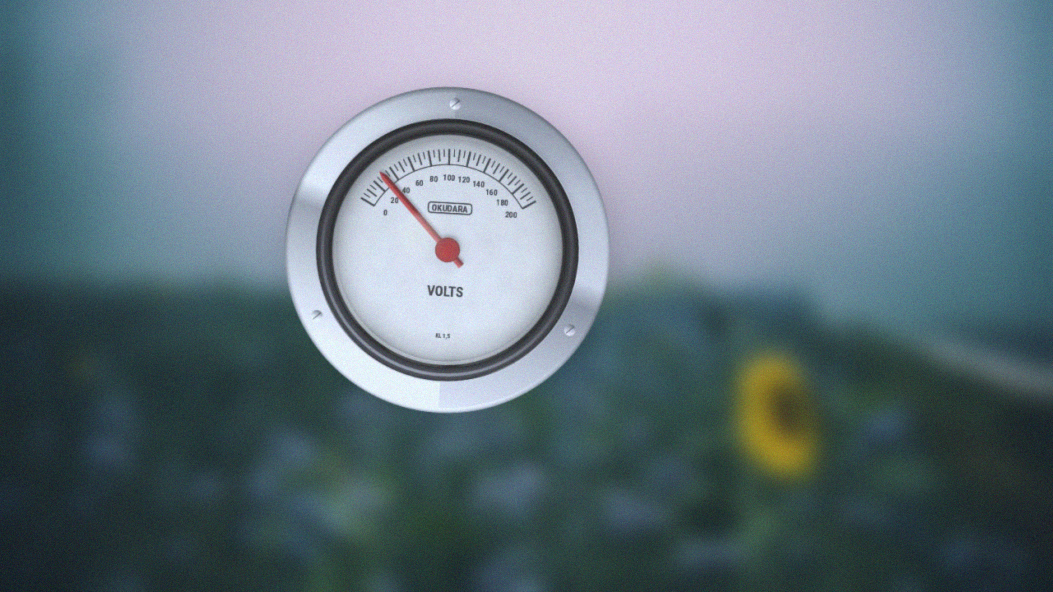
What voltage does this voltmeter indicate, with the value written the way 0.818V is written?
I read 30V
